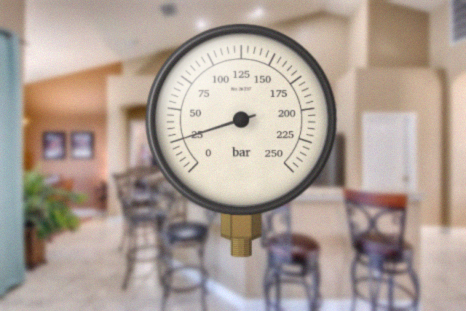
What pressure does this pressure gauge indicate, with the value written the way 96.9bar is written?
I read 25bar
